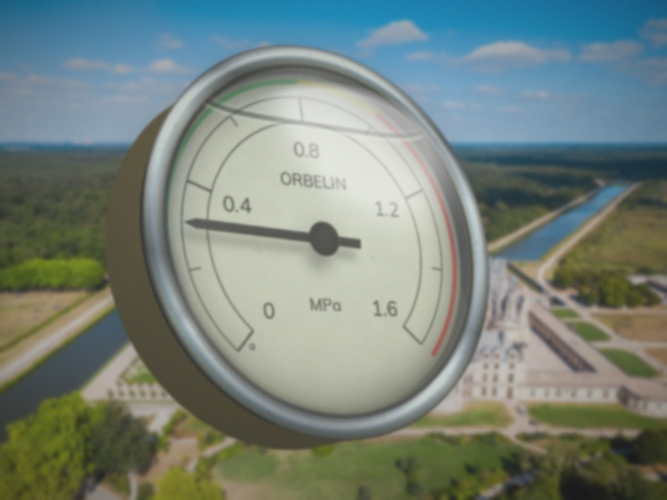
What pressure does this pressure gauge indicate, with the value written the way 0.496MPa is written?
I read 0.3MPa
